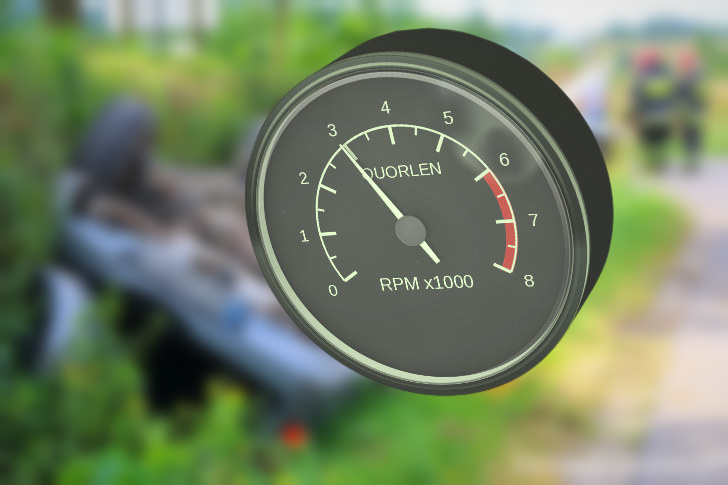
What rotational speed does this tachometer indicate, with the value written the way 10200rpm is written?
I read 3000rpm
